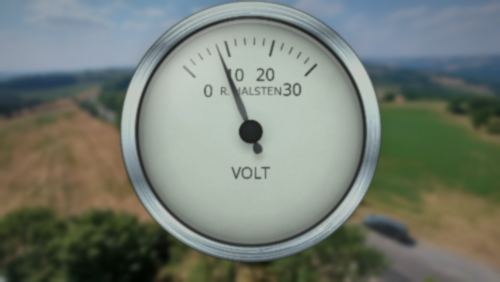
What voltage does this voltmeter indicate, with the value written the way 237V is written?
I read 8V
